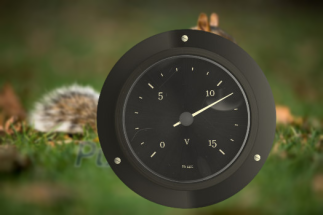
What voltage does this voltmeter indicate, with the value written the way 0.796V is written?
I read 11V
